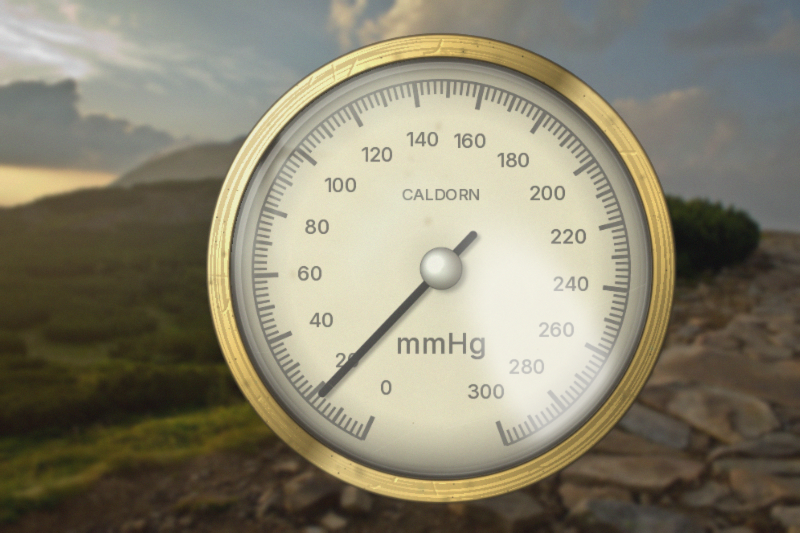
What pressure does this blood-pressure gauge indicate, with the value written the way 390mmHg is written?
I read 18mmHg
